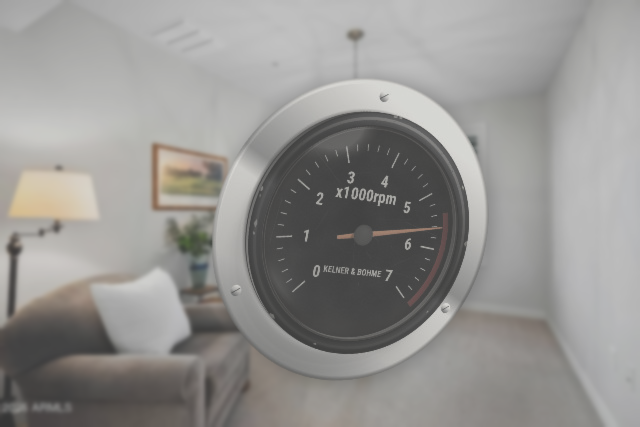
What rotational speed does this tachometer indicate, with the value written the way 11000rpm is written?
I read 5600rpm
